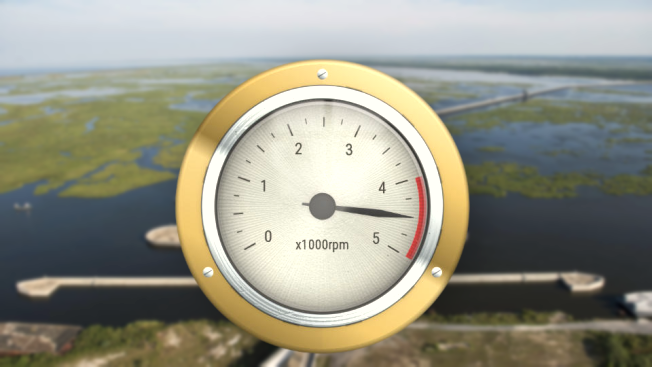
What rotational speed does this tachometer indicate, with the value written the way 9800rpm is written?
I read 4500rpm
